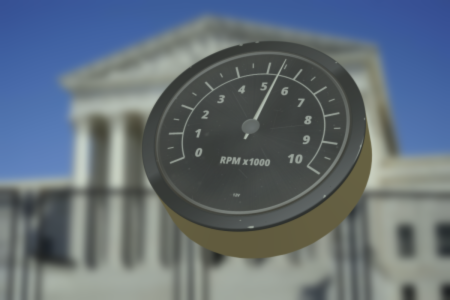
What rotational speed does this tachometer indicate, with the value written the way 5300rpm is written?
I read 5500rpm
